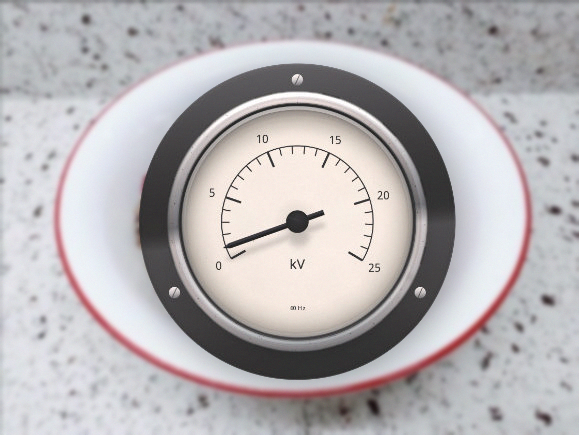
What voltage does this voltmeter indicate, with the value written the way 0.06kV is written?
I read 1kV
